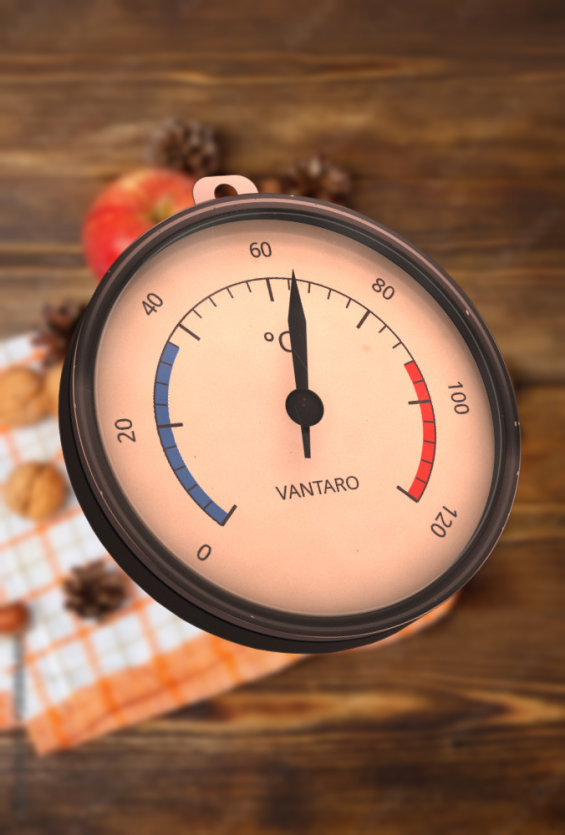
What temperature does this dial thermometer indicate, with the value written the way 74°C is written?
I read 64°C
